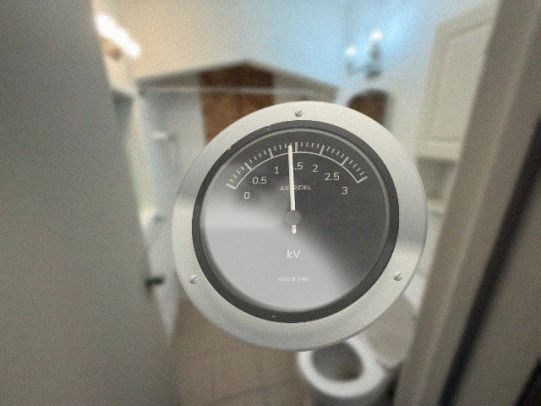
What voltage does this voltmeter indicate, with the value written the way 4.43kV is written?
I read 1.4kV
